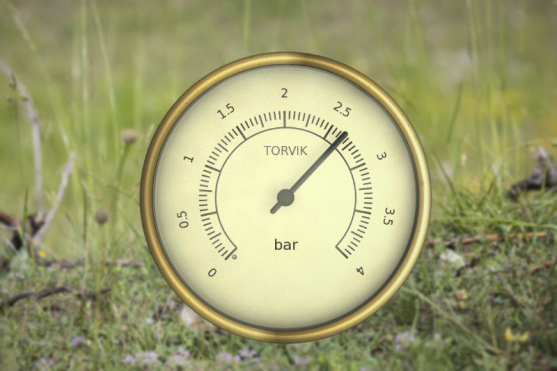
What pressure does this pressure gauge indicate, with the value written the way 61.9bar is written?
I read 2.65bar
